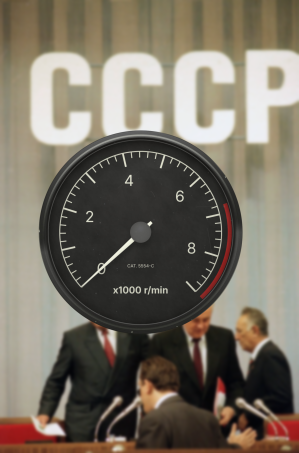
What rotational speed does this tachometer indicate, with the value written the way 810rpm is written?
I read 0rpm
